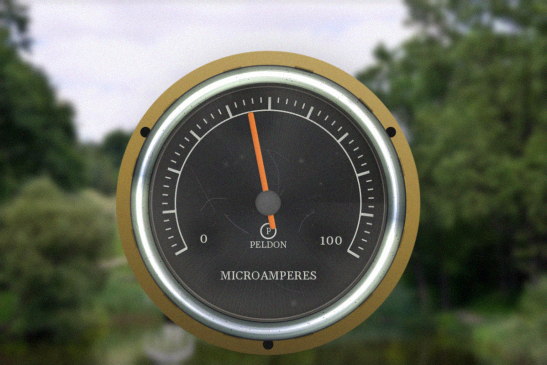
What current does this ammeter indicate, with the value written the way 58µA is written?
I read 45µA
